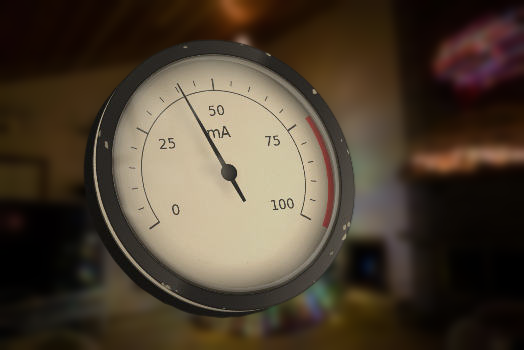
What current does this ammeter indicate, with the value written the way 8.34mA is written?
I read 40mA
